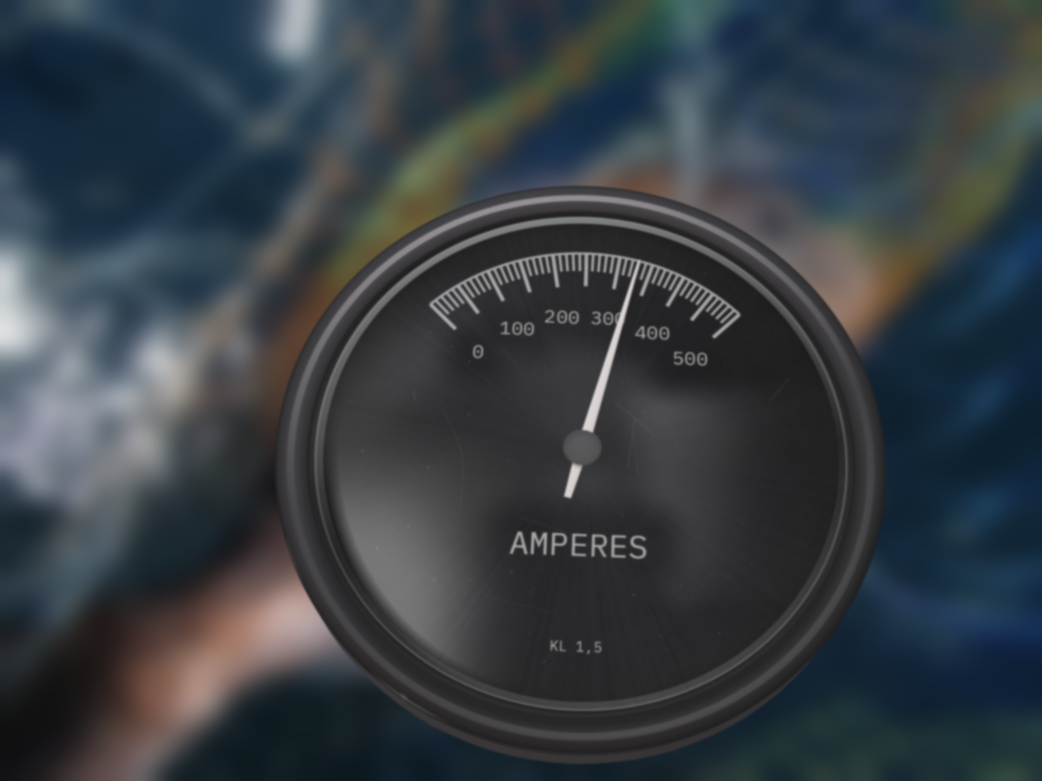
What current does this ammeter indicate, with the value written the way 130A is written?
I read 330A
